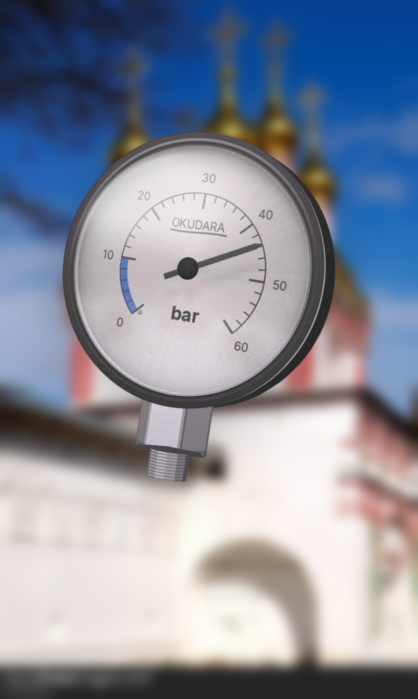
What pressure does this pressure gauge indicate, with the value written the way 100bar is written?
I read 44bar
